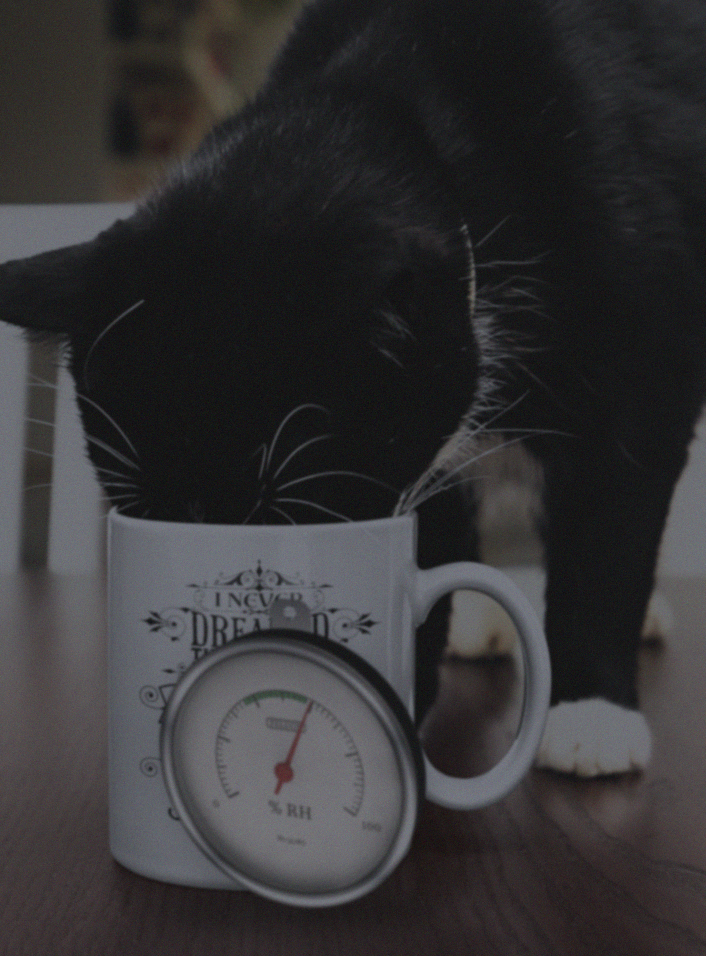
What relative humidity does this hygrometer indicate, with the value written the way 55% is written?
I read 60%
